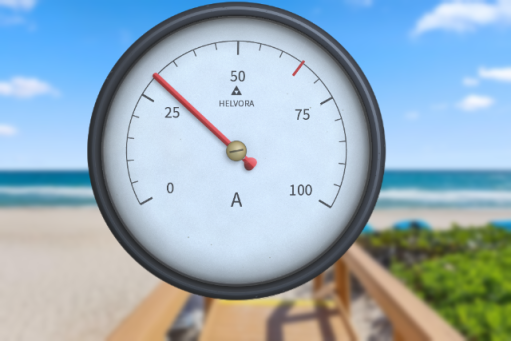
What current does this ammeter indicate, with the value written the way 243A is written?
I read 30A
